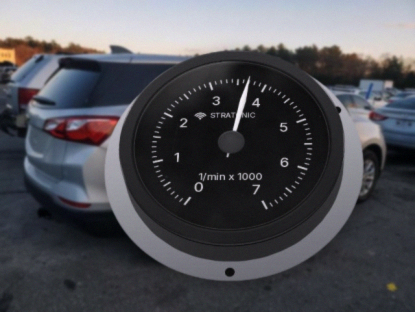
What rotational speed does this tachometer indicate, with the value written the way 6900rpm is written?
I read 3700rpm
